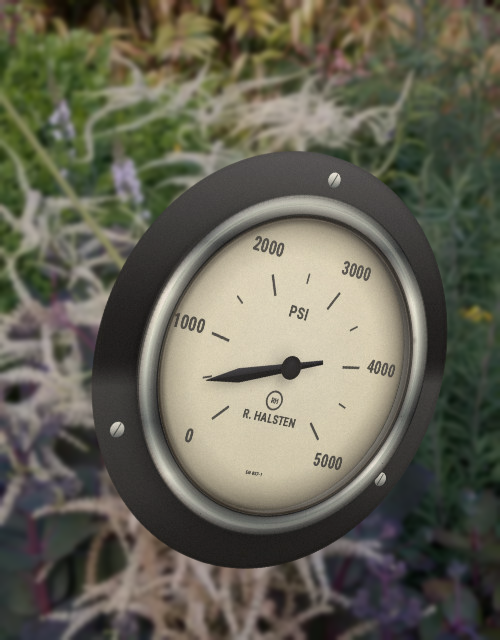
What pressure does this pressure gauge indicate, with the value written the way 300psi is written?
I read 500psi
